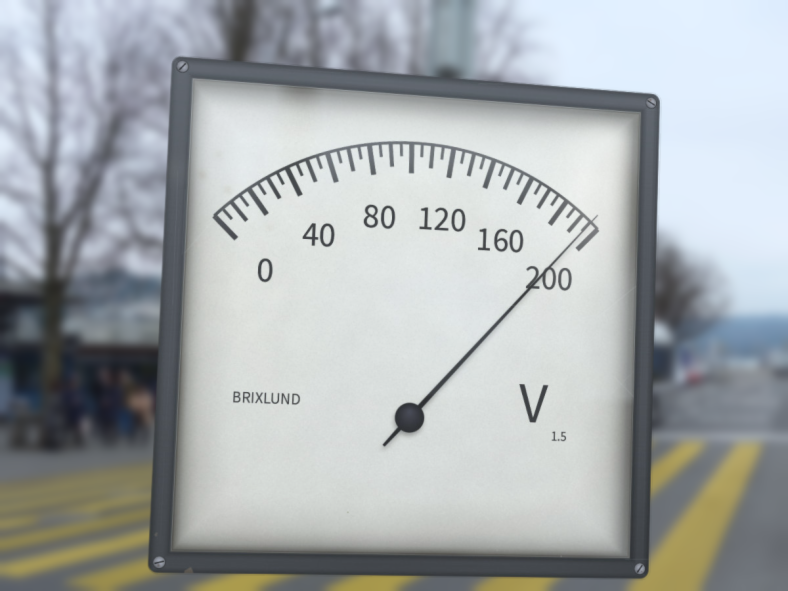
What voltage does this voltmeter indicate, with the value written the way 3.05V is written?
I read 195V
